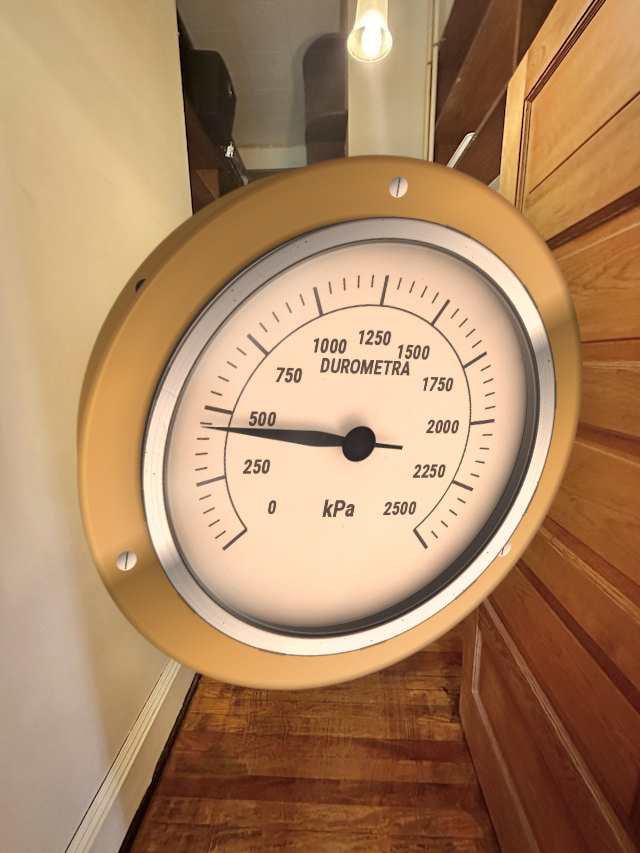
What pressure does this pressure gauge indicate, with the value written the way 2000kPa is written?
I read 450kPa
